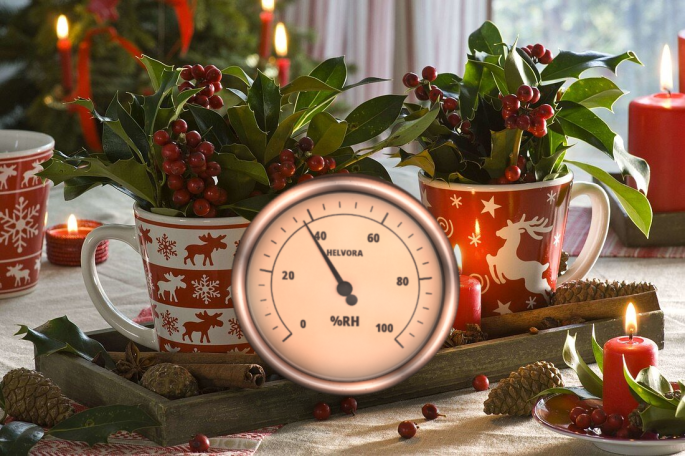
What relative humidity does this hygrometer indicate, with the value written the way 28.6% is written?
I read 38%
